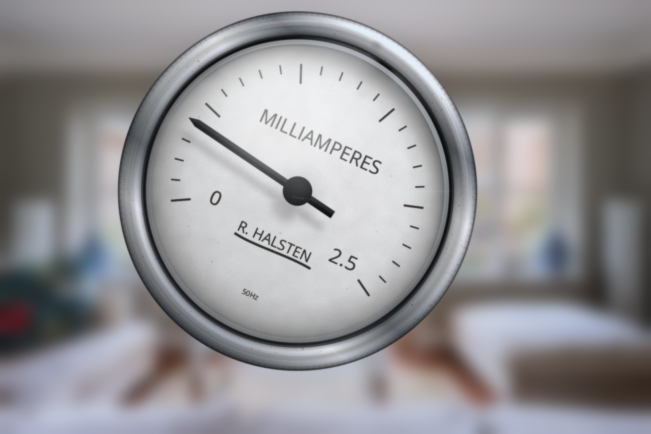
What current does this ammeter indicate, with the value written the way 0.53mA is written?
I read 0.4mA
